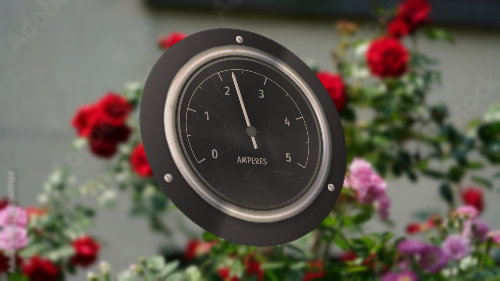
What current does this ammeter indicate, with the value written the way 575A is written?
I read 2.25A
